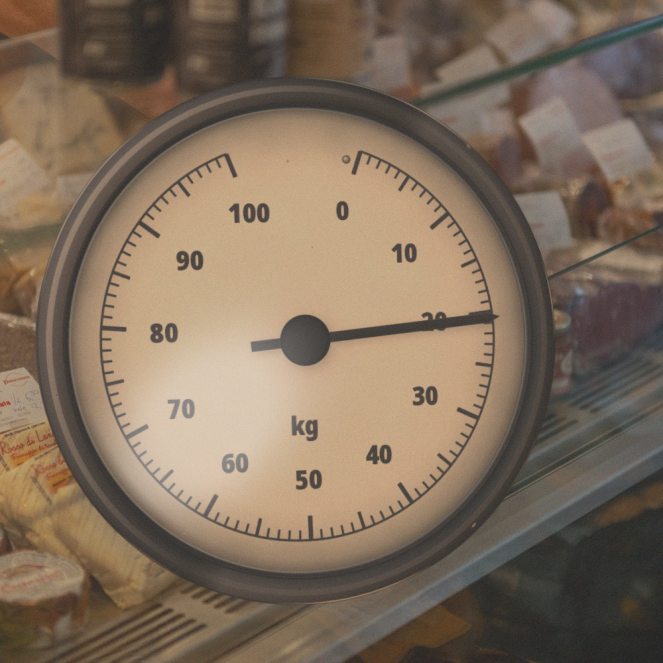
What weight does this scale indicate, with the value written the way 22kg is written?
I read 20.5kg
